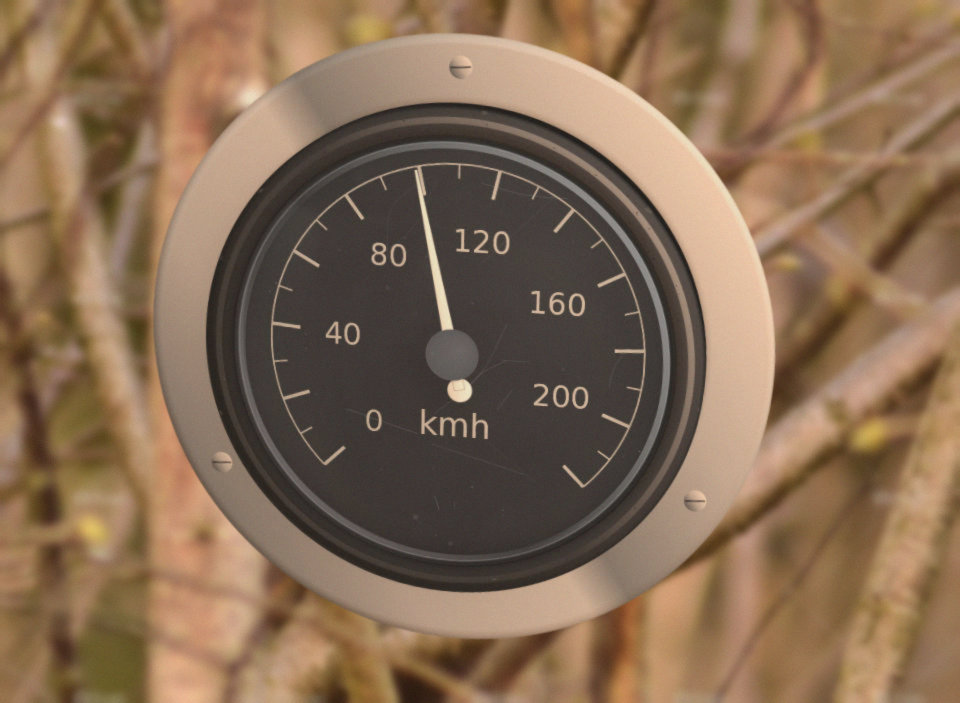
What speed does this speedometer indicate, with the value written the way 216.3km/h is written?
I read 100km/h
